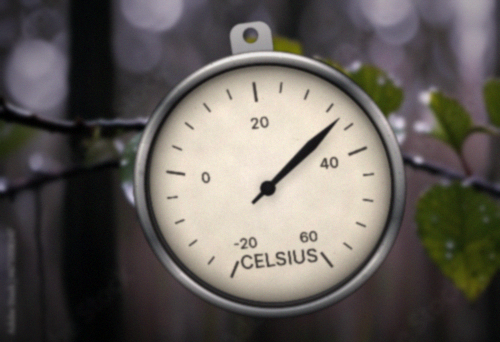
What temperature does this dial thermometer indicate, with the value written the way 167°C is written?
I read 34°C
